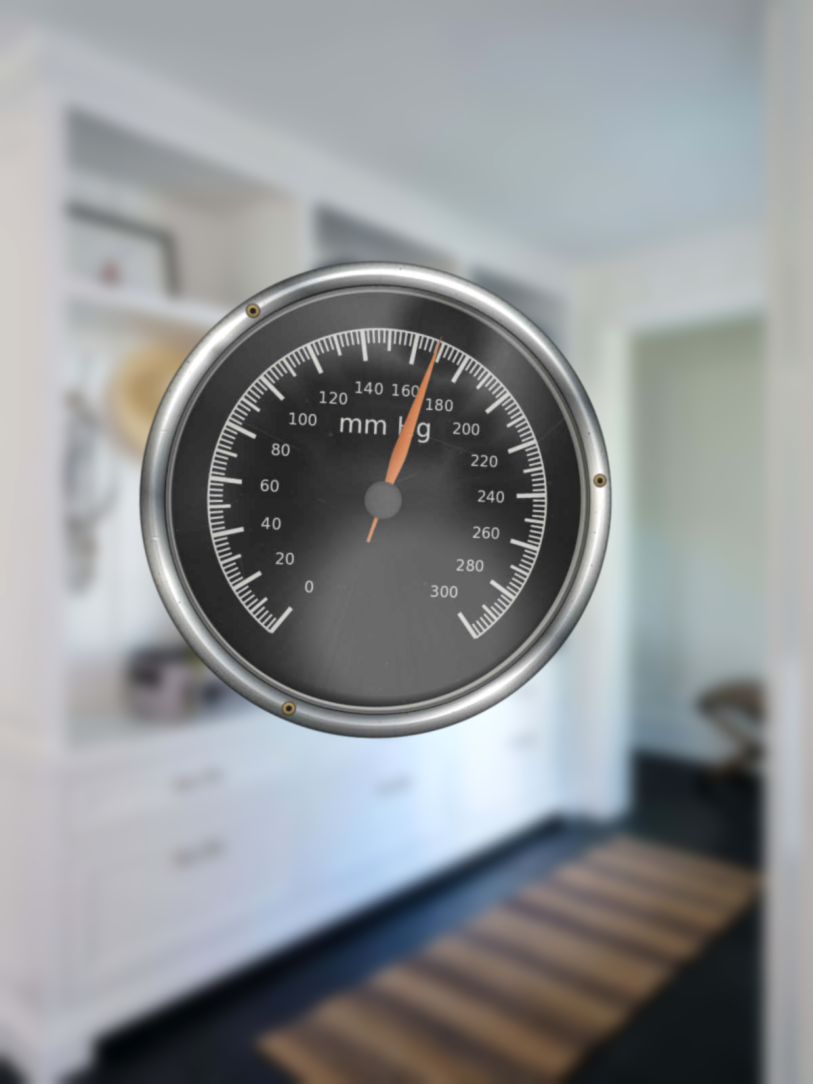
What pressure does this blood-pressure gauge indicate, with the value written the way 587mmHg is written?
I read 168mmHg
